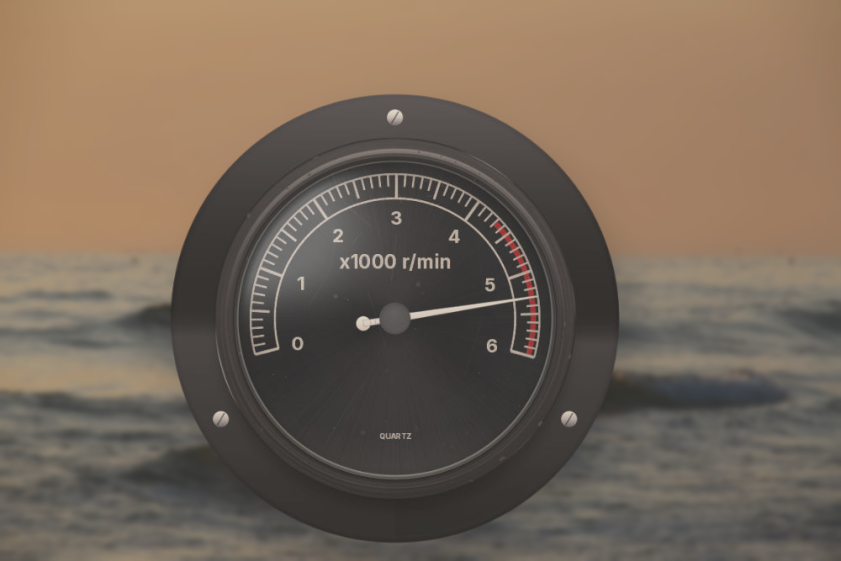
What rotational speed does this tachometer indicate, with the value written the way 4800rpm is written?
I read 5300rpm
